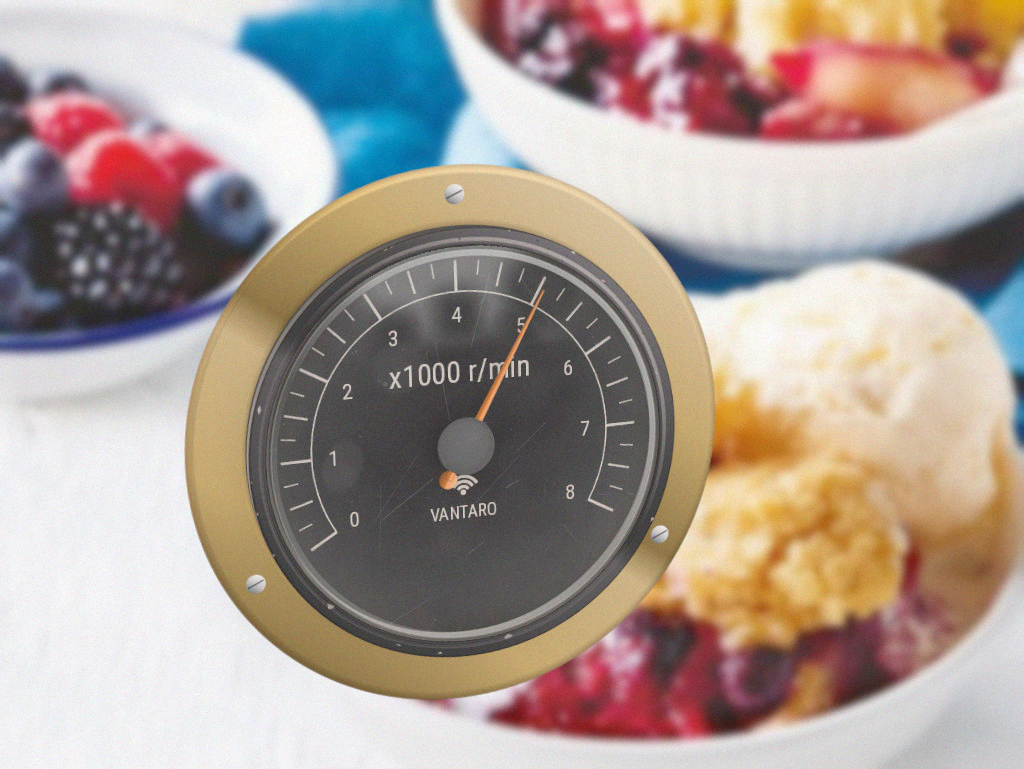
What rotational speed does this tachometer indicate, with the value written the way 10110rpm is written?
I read 5000rpm
